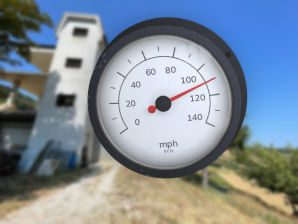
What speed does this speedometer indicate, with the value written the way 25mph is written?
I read 110mph
